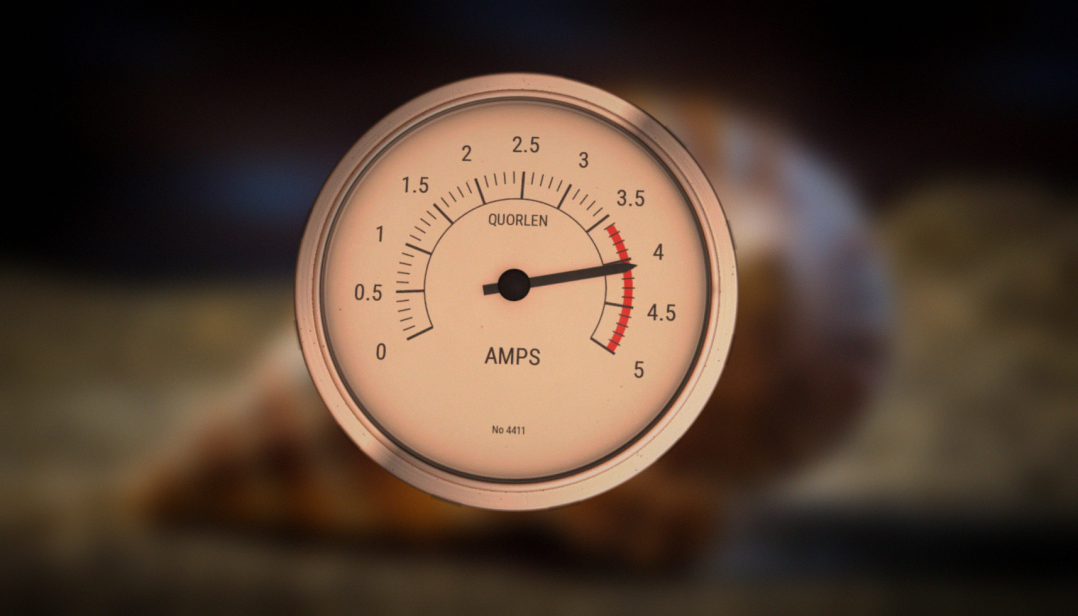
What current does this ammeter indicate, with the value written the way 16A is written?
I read 4.1A
